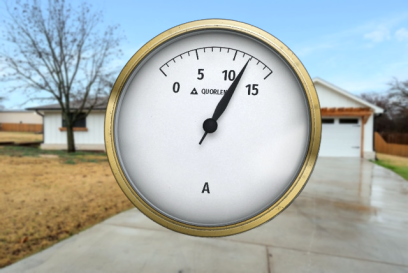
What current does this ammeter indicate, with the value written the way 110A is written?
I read 12A
